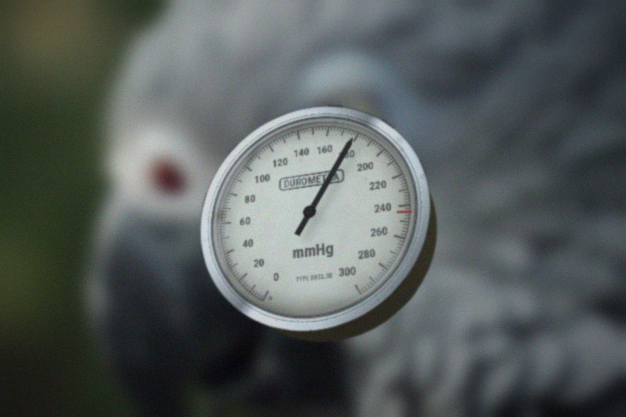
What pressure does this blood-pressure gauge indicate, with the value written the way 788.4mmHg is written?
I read 180mmHg
